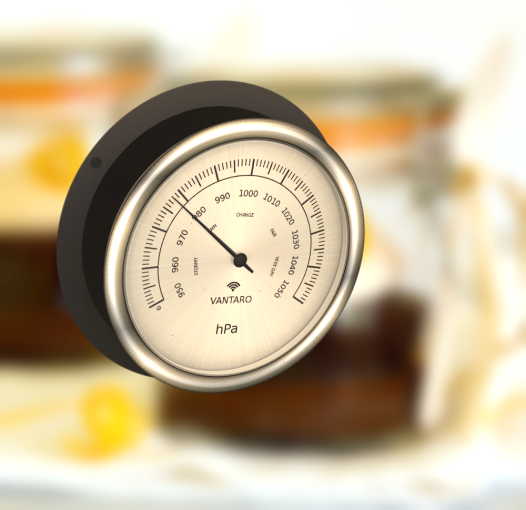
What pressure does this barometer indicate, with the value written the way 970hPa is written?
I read 978hPa
